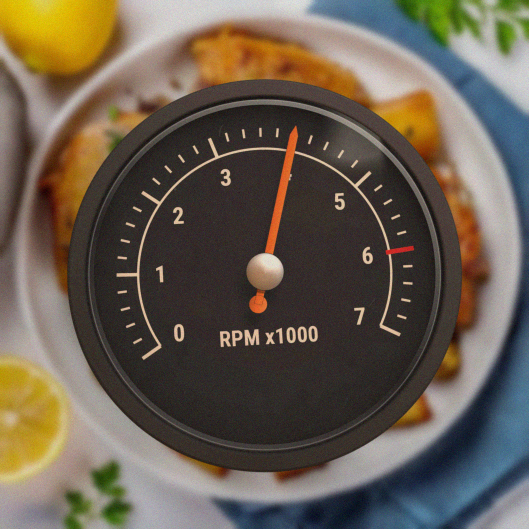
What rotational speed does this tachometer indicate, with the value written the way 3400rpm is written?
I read 4000rpm
